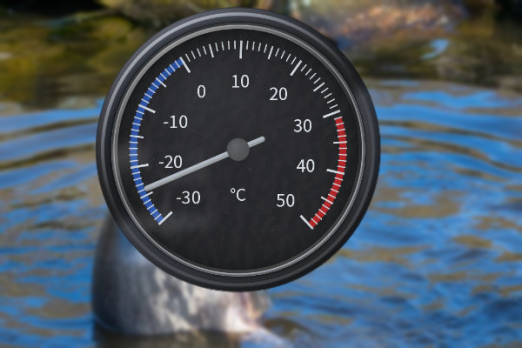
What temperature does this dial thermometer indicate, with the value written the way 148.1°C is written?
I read -24°C
